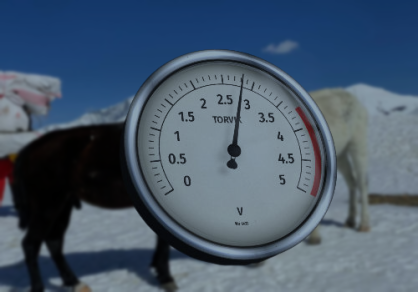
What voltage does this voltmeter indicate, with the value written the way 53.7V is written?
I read 2.8V
